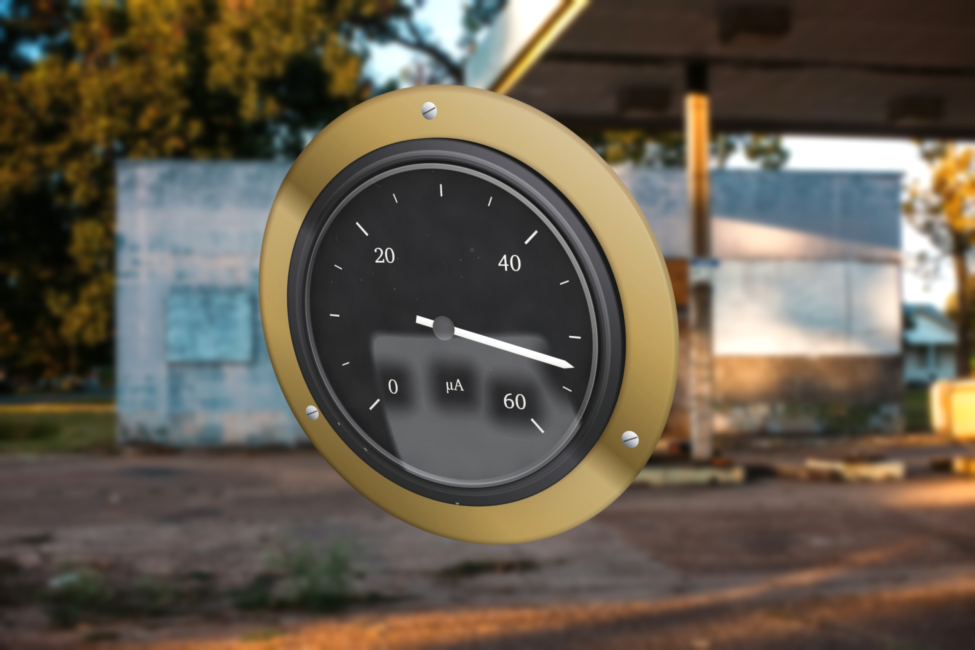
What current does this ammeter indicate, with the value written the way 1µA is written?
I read 52.5µA
